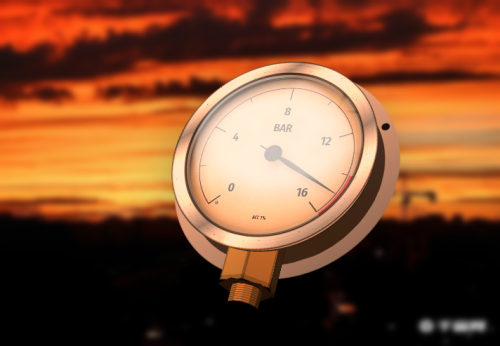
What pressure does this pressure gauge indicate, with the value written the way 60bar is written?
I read 15bar
